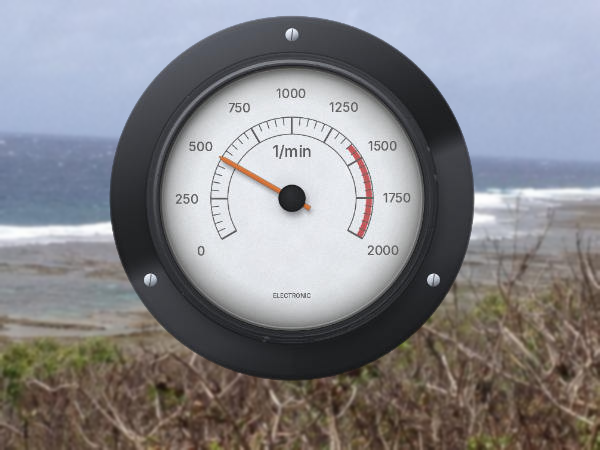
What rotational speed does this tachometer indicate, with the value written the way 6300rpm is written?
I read 500rpm
